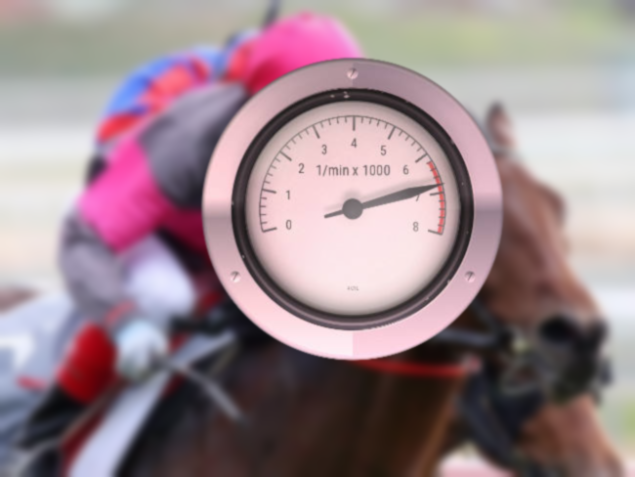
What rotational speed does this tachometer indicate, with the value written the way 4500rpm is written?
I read 6800rpm
